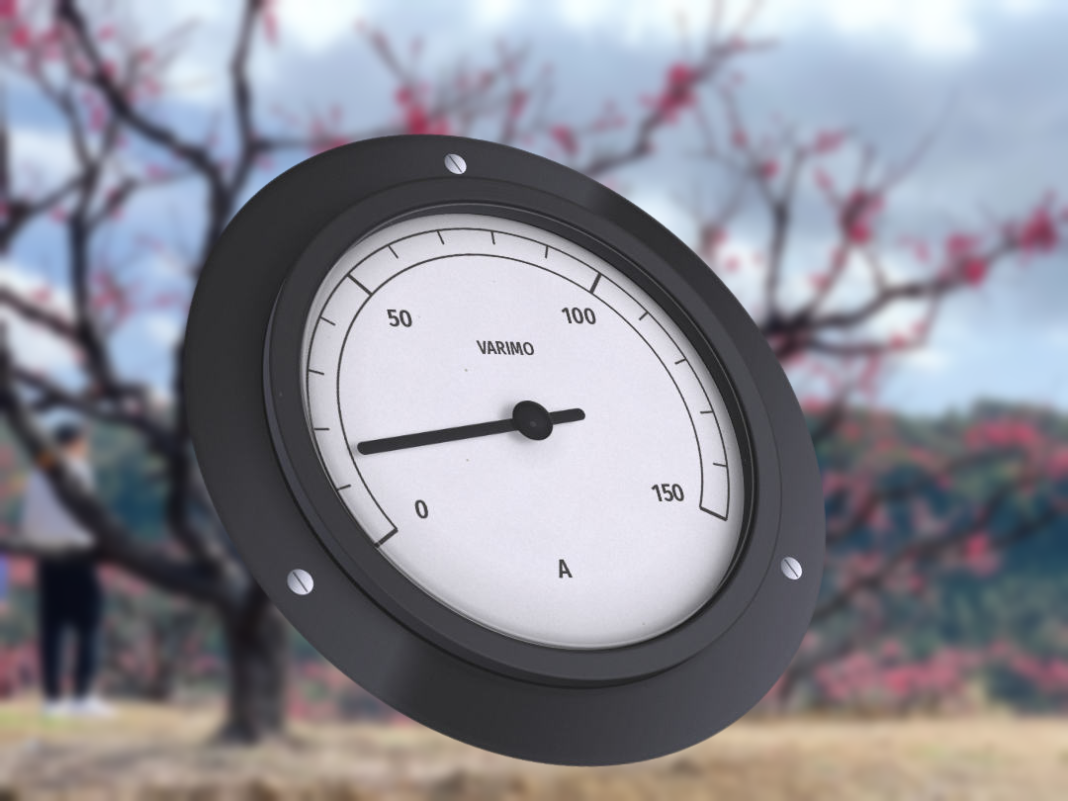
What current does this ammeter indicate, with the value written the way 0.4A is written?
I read 15A
